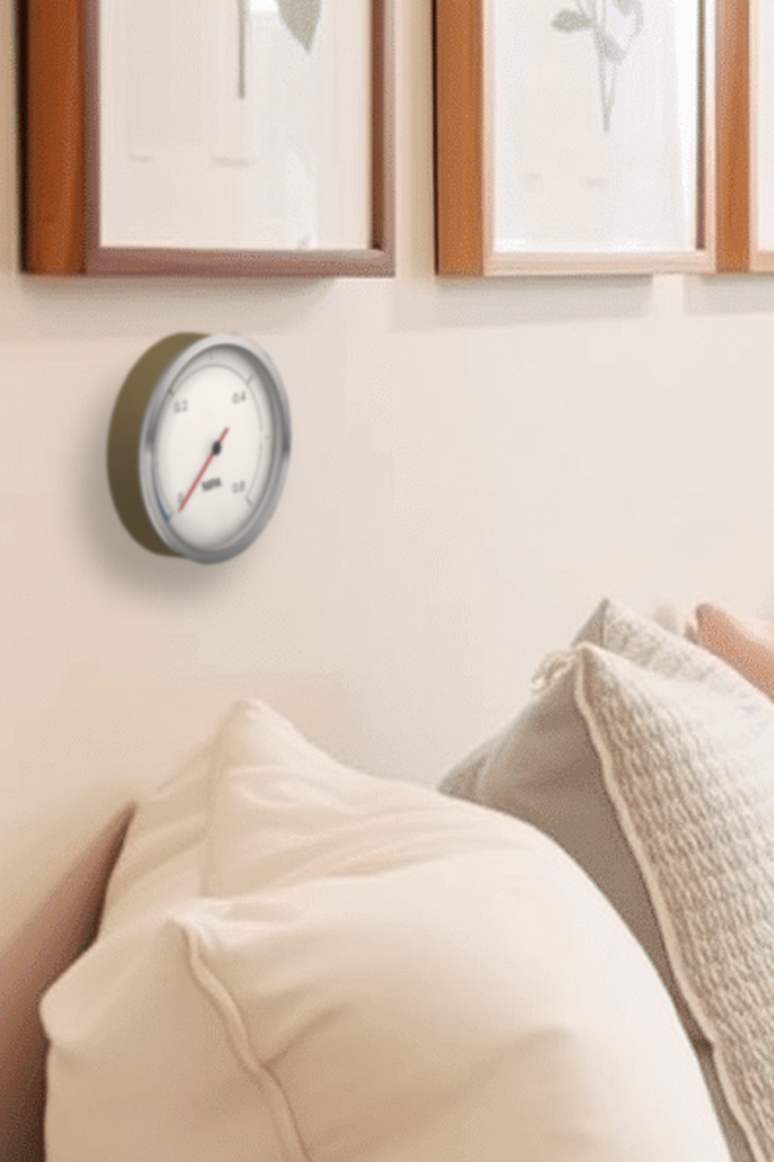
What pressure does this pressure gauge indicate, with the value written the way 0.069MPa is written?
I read 0MPa
